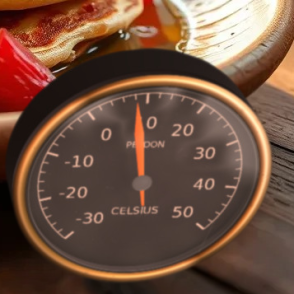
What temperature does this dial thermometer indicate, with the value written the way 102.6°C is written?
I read 8°C
